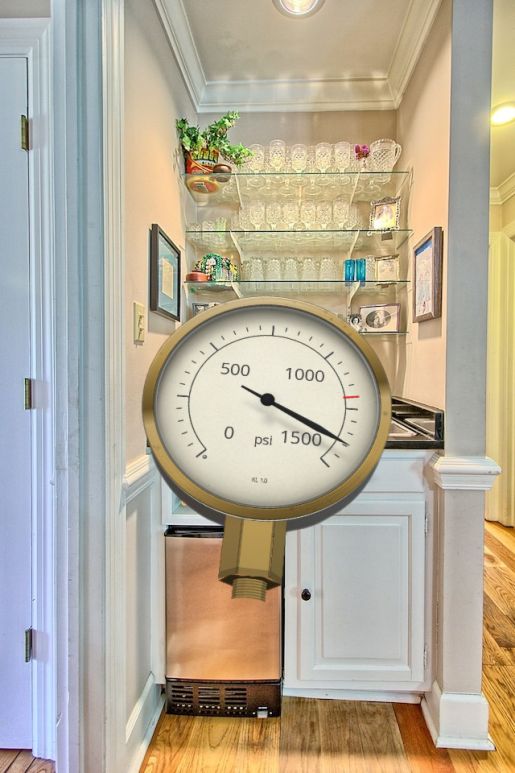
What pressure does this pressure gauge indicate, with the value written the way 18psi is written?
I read 1400psi
